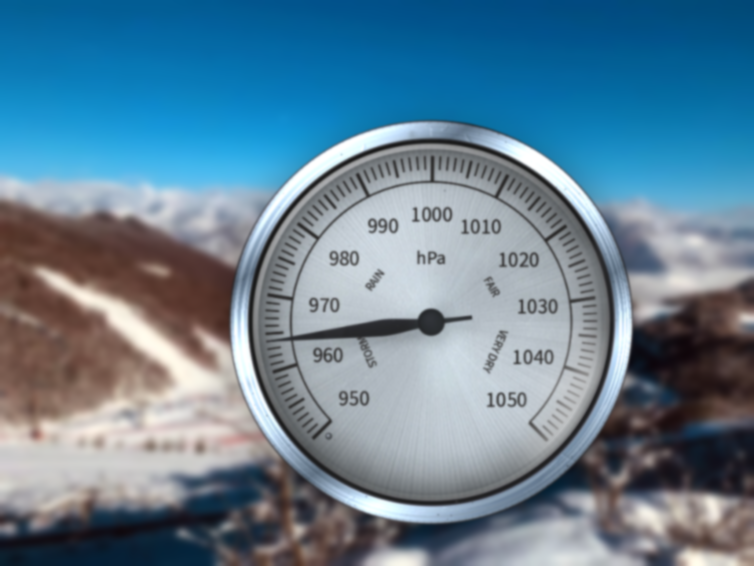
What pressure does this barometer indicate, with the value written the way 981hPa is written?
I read 964hPa
